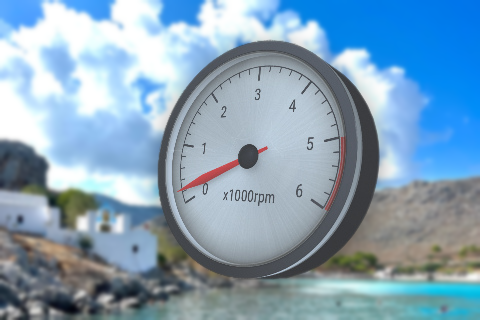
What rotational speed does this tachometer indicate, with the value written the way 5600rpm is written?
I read 200rpm
